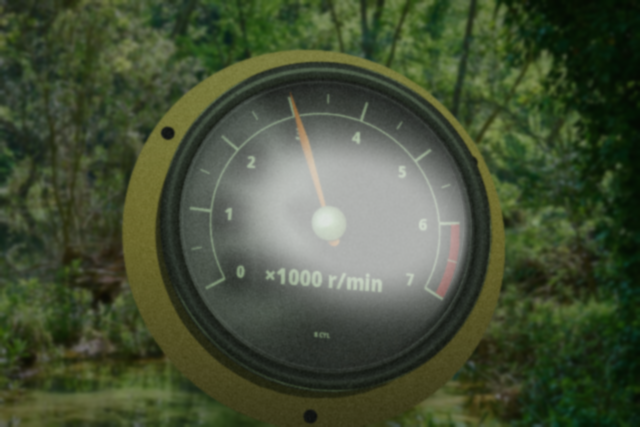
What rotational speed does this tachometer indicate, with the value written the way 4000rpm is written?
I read 3000rpm
